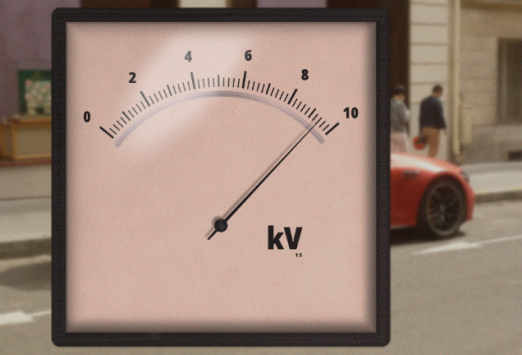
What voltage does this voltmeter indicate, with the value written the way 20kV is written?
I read 9.4kV
